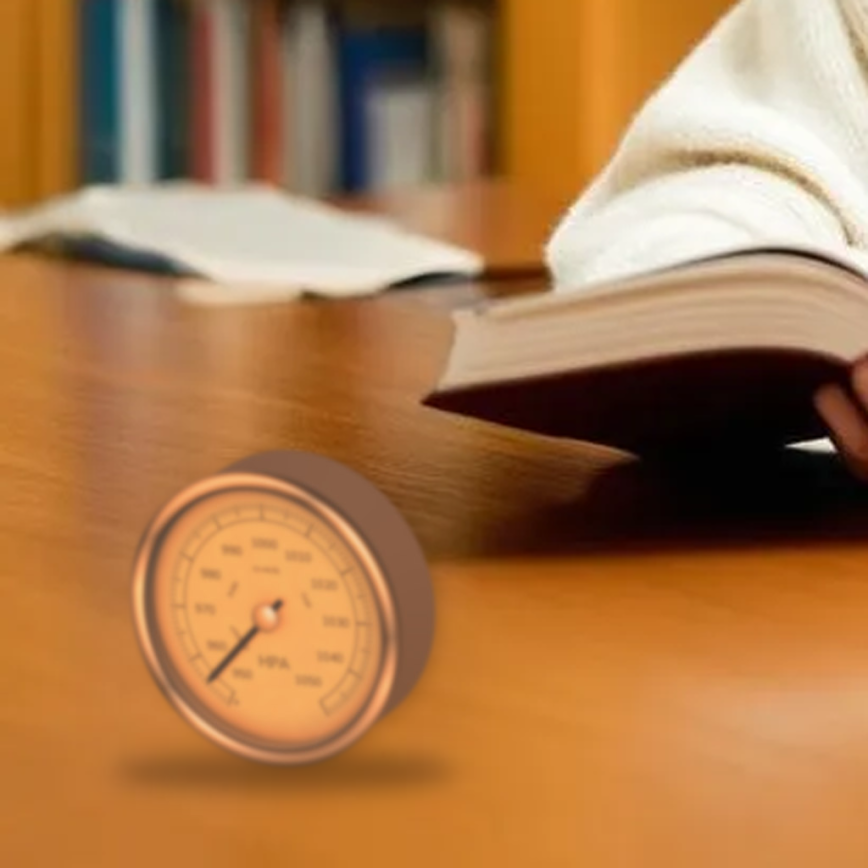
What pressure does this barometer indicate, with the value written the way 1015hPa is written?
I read 955hPa
